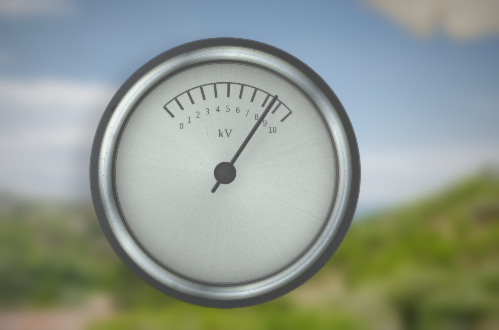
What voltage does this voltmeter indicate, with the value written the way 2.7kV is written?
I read 8.5kV
